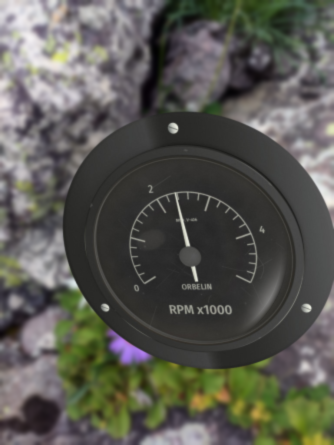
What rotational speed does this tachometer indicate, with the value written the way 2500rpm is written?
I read 2400rpm
